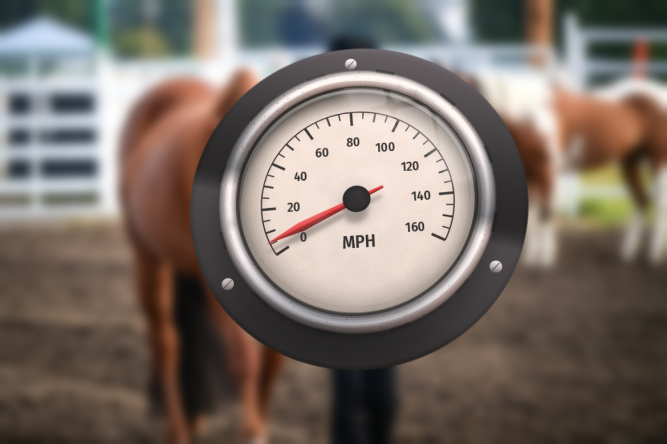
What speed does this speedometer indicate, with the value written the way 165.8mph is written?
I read 5mph
